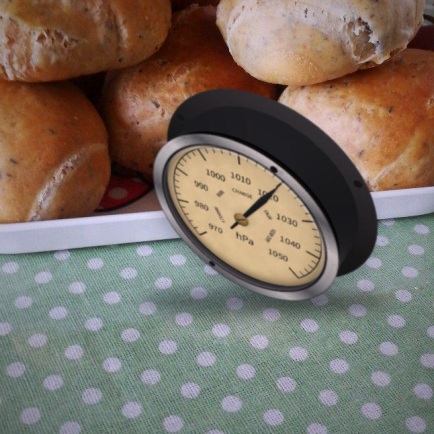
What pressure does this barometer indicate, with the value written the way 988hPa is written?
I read 1020hPa
